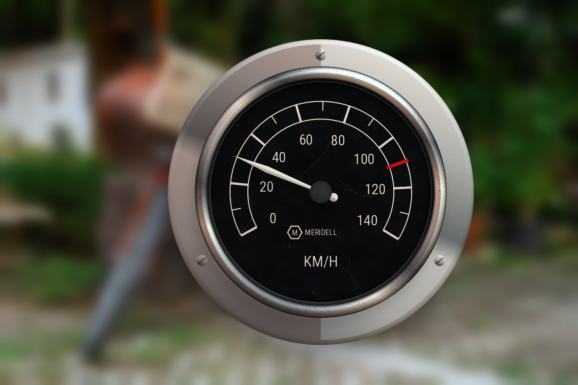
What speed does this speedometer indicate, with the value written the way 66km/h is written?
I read 30km/h
